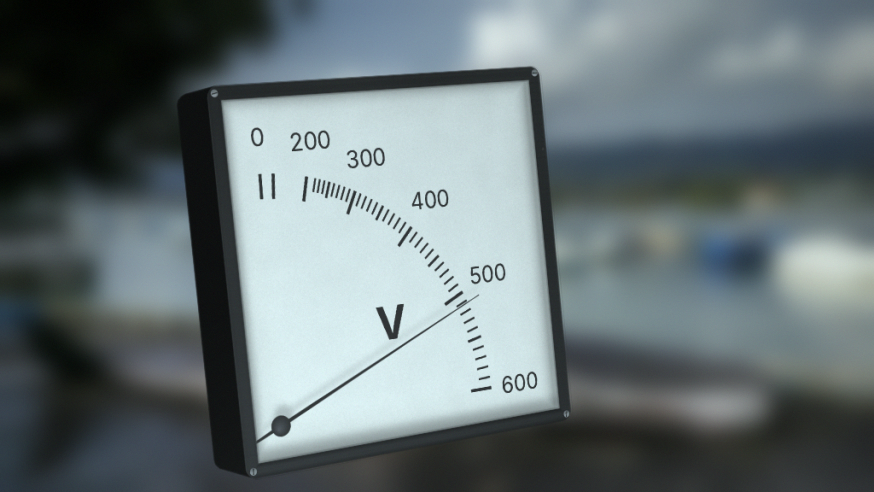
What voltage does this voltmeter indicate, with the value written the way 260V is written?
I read 510V
